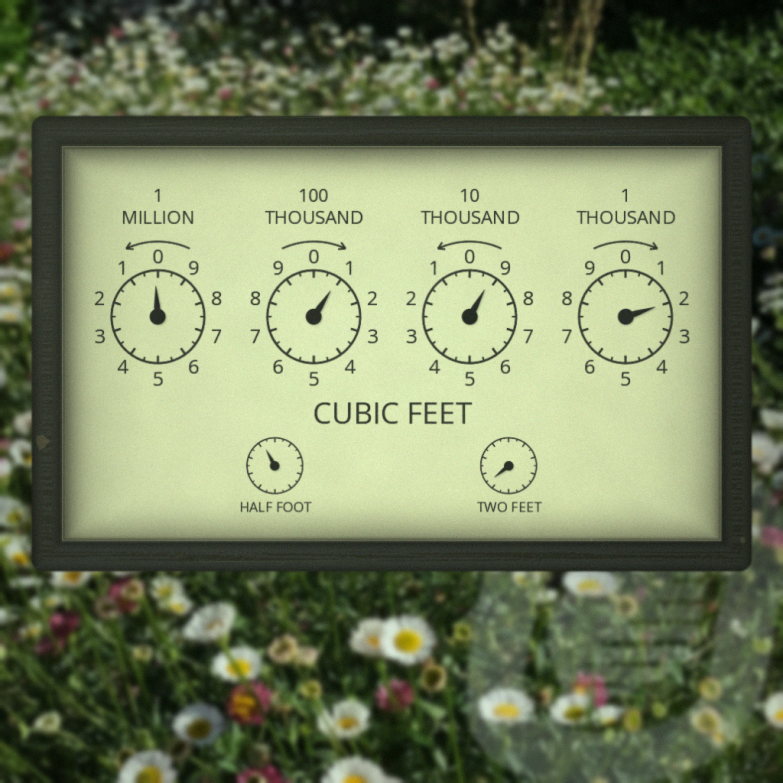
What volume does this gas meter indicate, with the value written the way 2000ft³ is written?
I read 9200ft³
